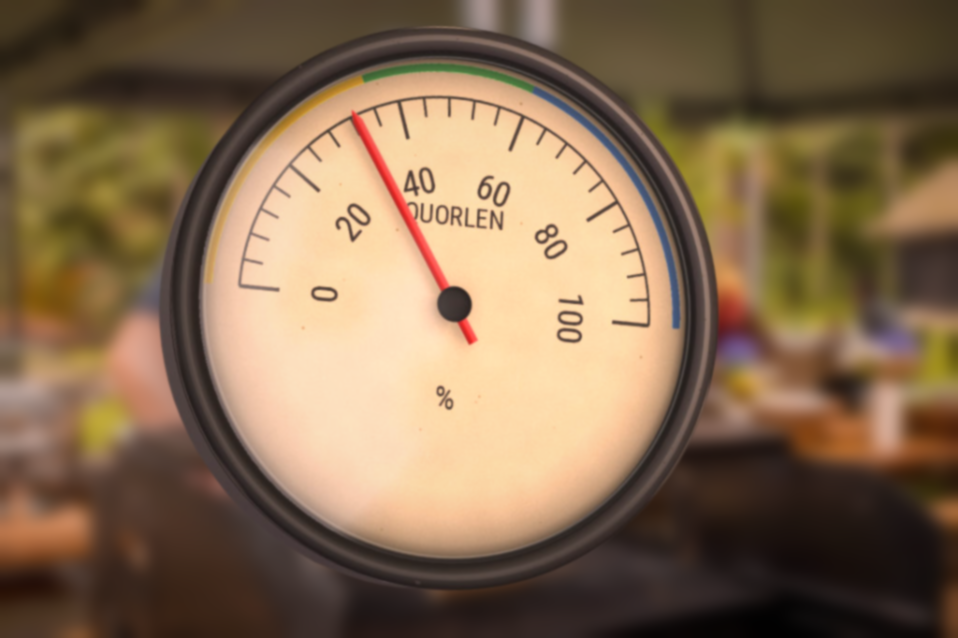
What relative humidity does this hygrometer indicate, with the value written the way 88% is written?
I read 32%
